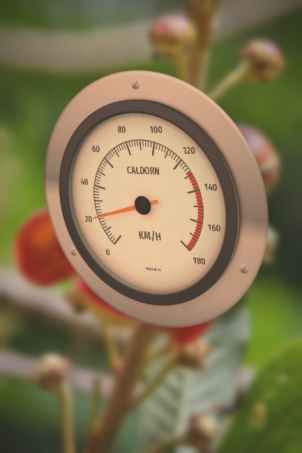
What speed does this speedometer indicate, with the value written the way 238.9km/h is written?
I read 20km/h
